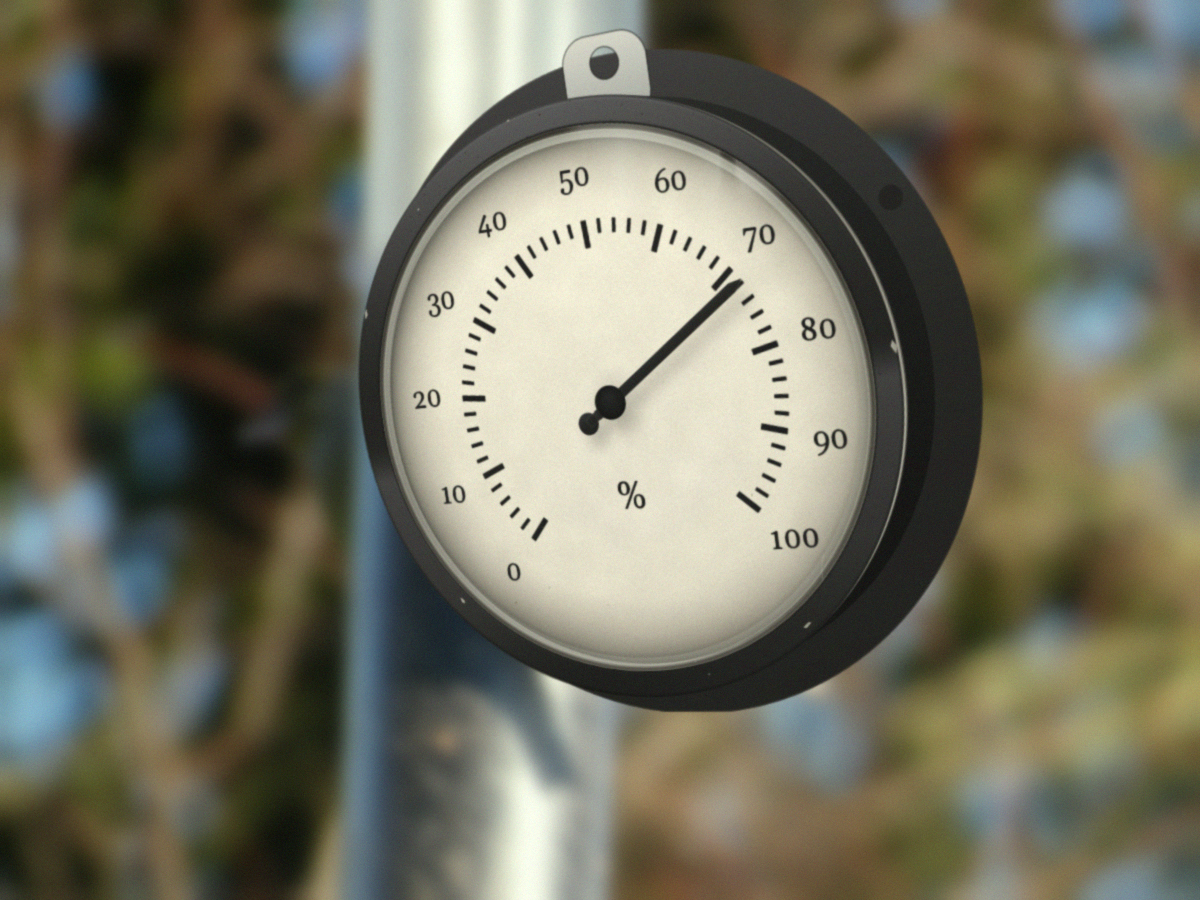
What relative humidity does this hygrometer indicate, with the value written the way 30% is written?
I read 72%
